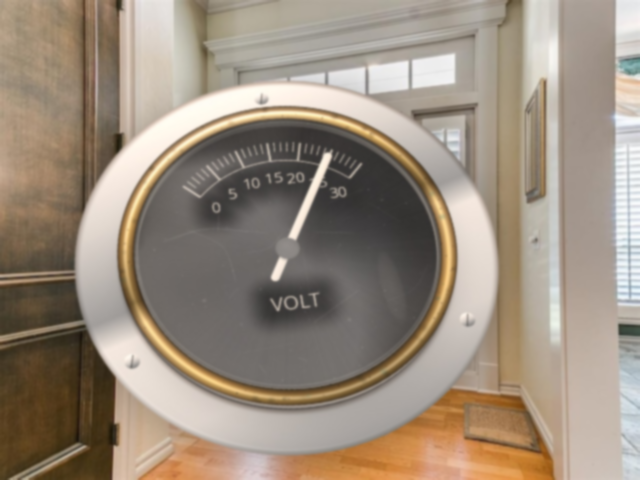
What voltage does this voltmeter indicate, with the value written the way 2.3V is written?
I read 25V
